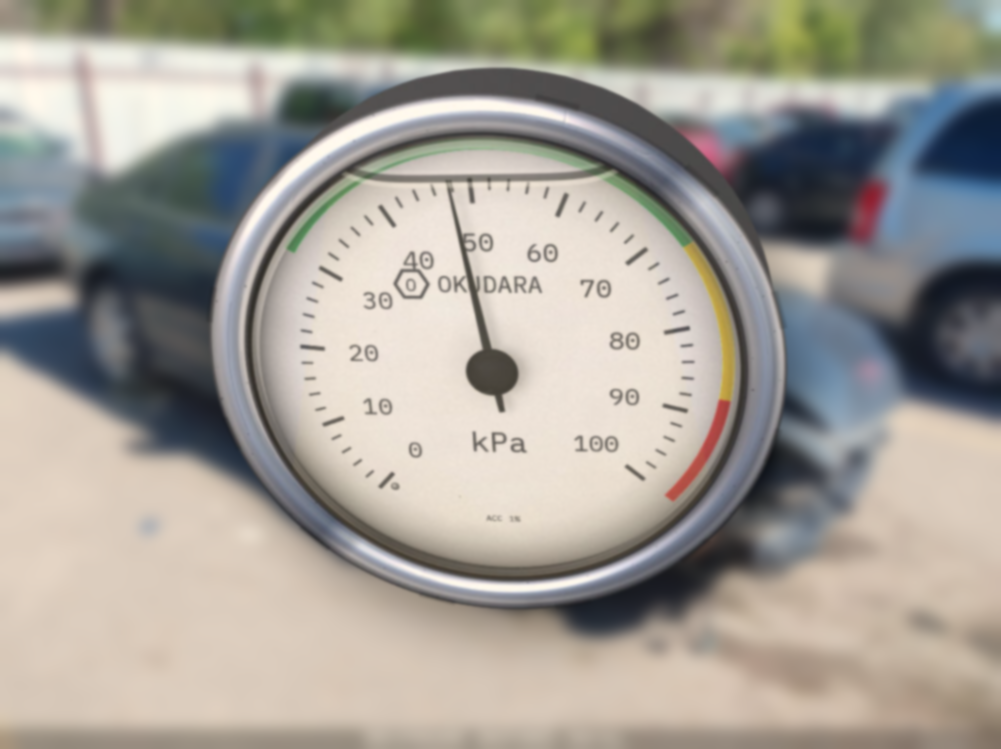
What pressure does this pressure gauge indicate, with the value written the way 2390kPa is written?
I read 48kPa
